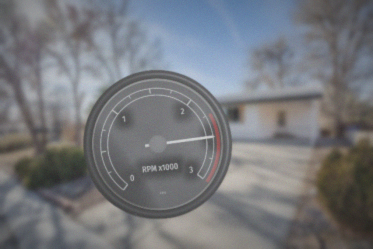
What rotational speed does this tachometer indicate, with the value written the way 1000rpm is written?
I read 2500rpm
